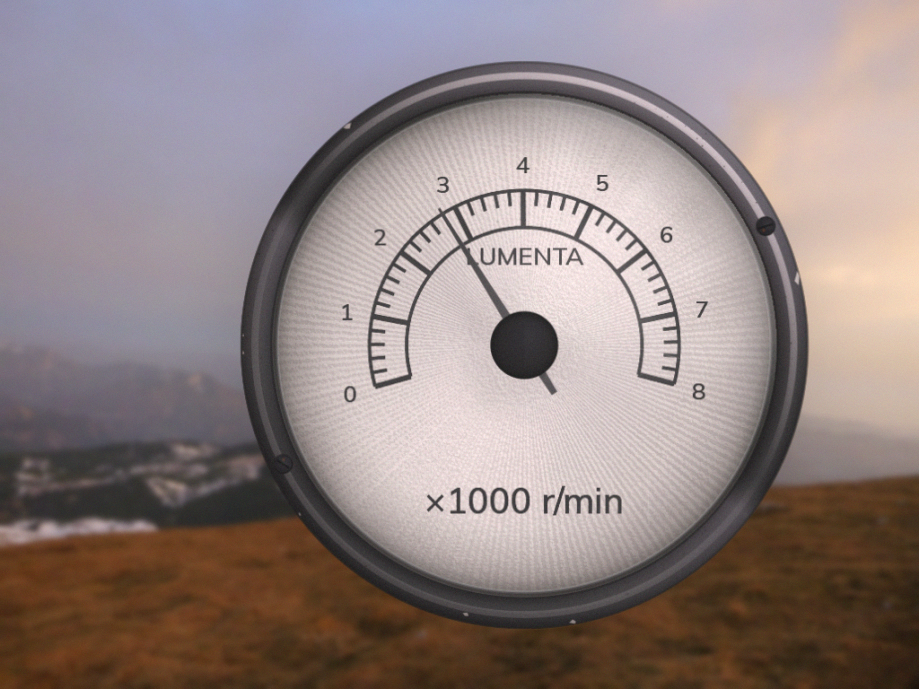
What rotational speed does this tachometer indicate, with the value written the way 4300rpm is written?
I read 2800rpm
